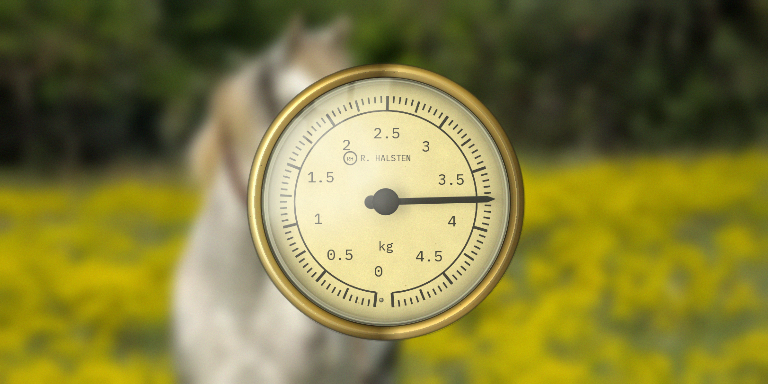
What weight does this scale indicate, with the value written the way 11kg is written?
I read 3.75kg
